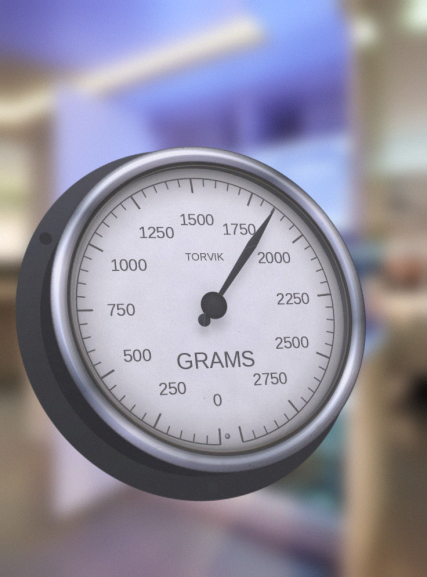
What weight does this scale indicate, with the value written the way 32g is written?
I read 1850g
